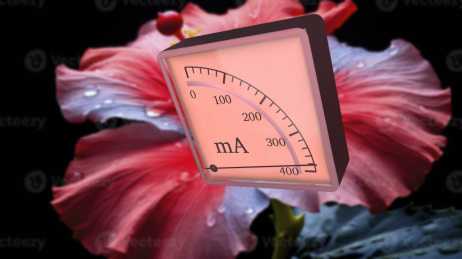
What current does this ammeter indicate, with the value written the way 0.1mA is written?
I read 380mA
